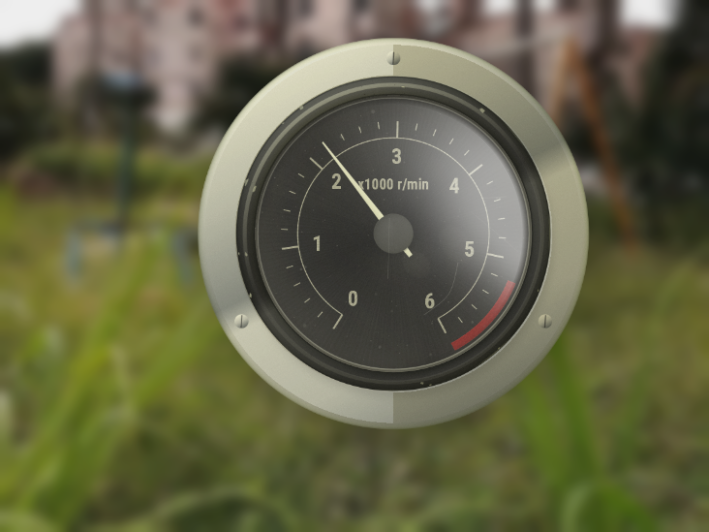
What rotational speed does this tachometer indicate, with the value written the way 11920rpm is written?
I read 2200rpm
